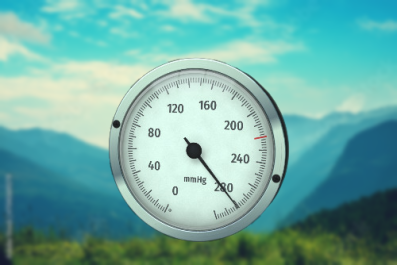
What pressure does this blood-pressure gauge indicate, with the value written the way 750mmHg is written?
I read 280mmHg
